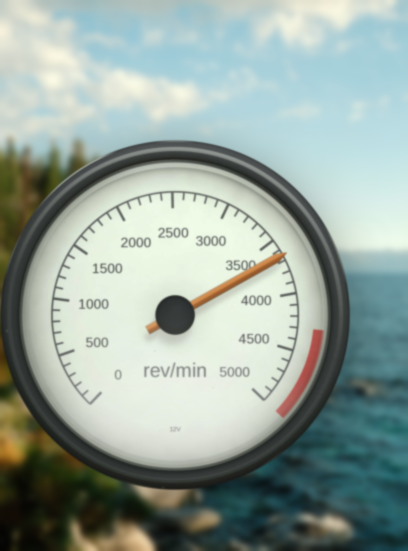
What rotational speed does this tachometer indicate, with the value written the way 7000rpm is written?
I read 3650rpm
